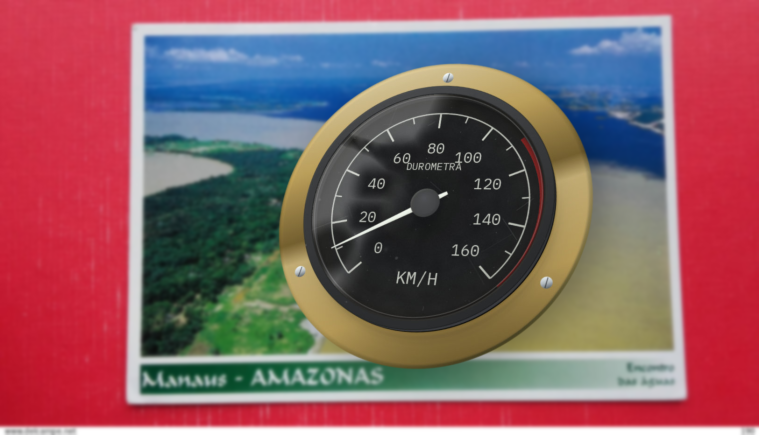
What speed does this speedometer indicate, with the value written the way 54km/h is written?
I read 10km/h
